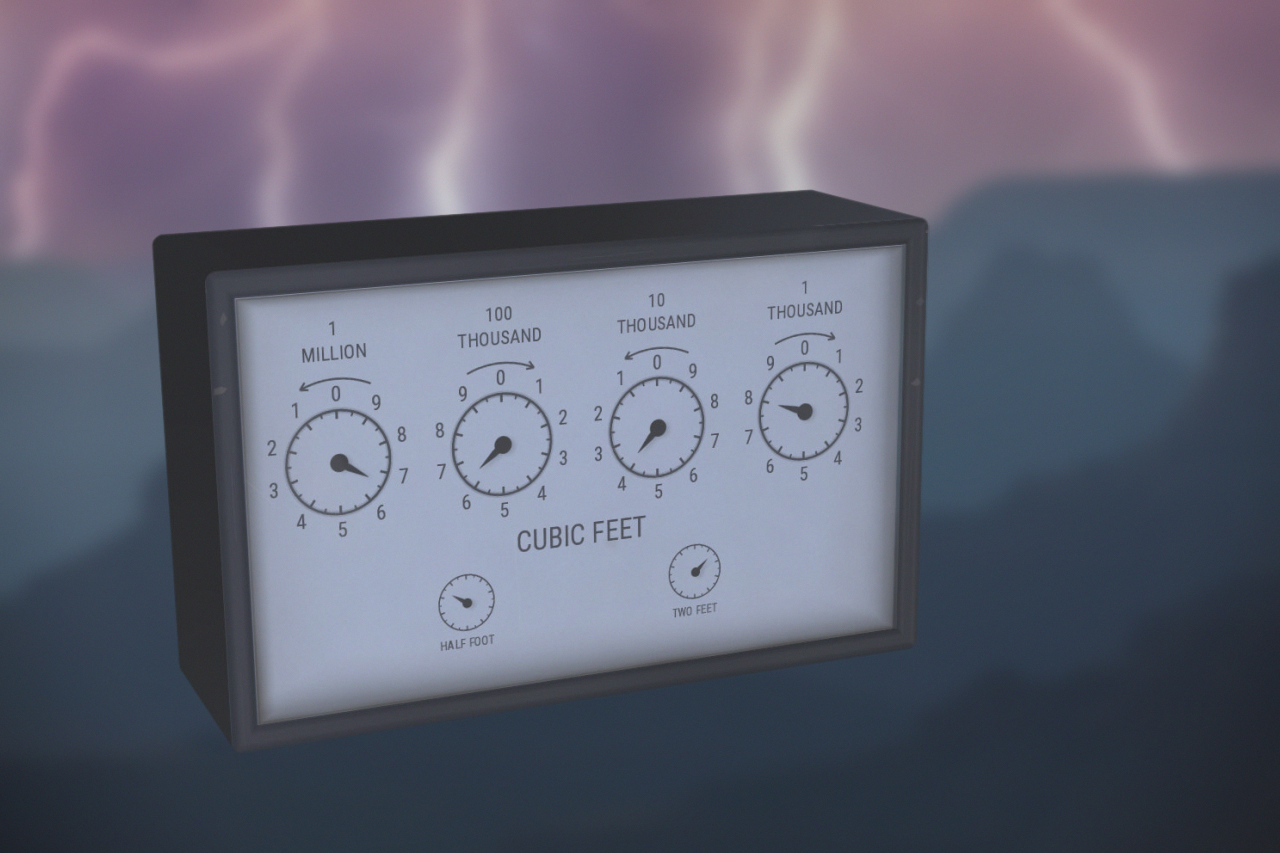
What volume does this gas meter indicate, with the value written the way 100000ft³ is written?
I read 663800ft³
